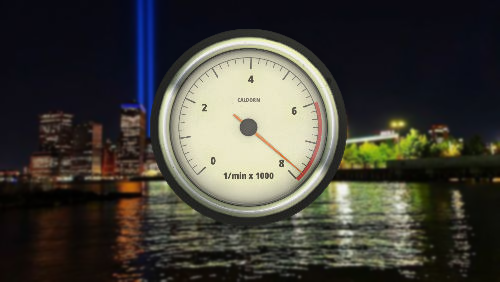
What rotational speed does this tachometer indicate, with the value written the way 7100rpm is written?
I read 7800rpm
